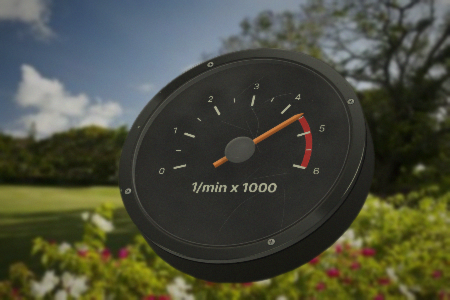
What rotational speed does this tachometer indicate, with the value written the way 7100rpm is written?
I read 4500rpm
